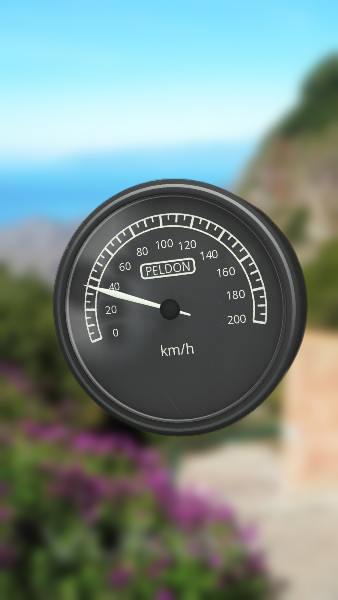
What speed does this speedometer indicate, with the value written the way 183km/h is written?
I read 35km/h
